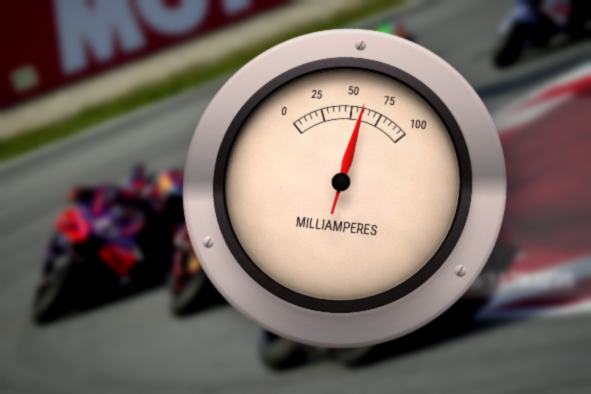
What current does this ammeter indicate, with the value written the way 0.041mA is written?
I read 60mA
